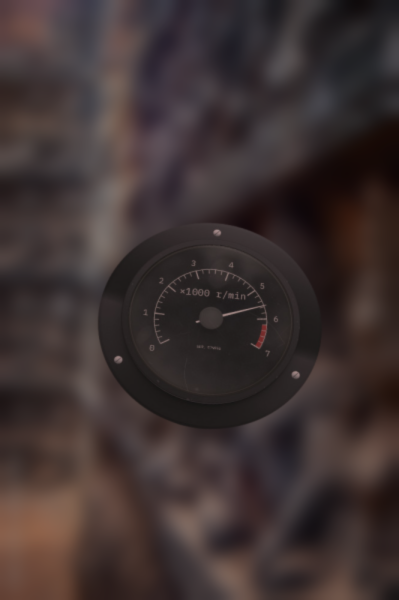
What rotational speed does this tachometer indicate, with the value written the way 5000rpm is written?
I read 5600rpm
